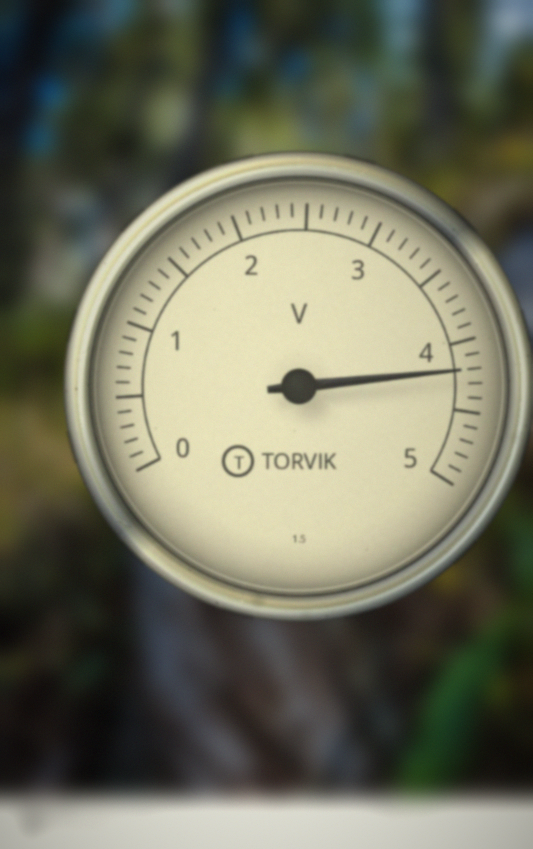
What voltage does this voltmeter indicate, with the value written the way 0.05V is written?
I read 4.2V
